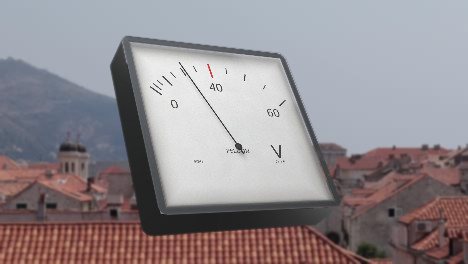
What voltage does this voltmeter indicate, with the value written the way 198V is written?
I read 30V
